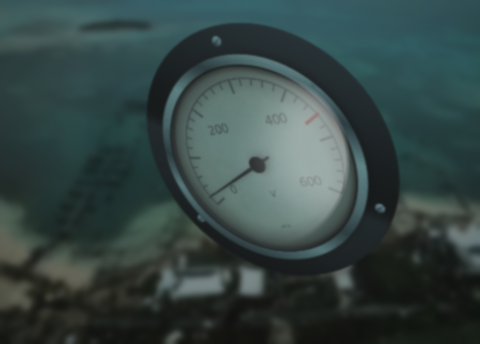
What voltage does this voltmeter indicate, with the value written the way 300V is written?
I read 20V
